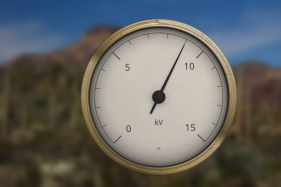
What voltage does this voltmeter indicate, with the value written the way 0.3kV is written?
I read 9kV
